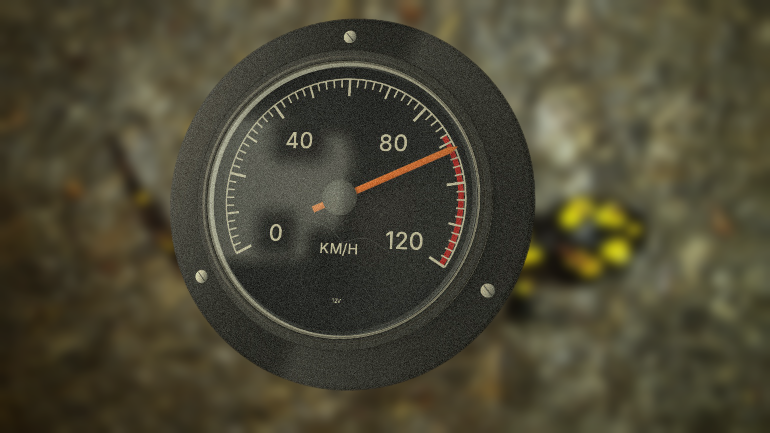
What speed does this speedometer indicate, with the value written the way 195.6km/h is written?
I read 92km/h
